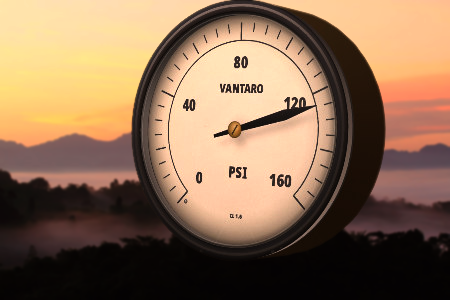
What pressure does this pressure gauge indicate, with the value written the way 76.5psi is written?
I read 125psi
